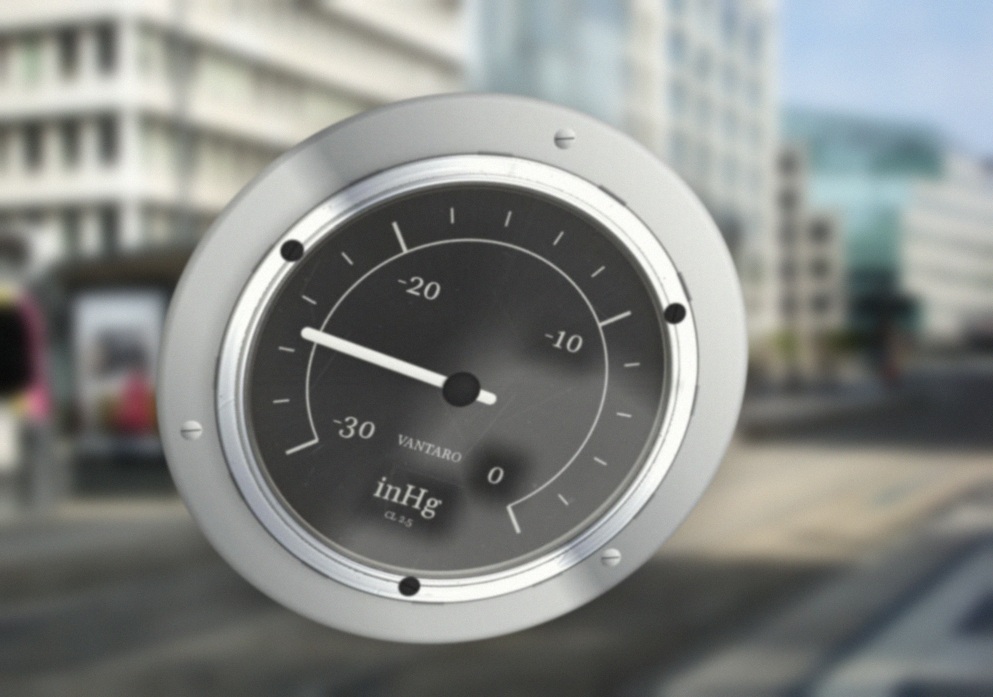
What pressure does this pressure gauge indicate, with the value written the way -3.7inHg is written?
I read -25inHg
